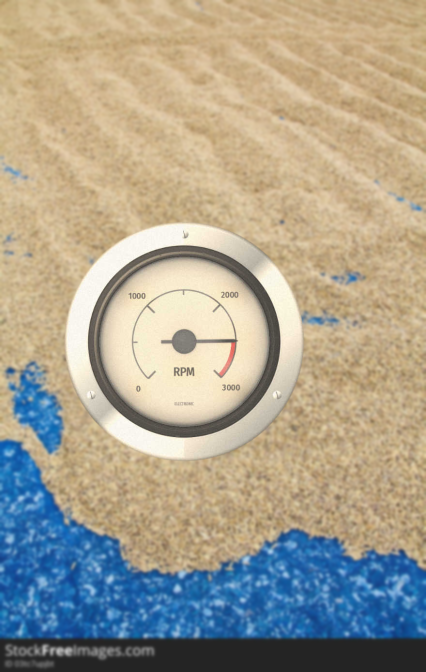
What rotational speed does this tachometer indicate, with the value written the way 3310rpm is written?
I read 2500rpm
